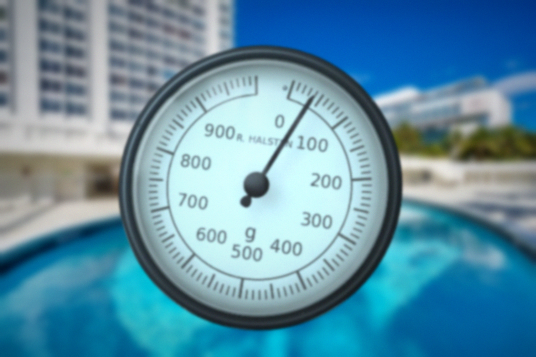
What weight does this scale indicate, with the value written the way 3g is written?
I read 40g
